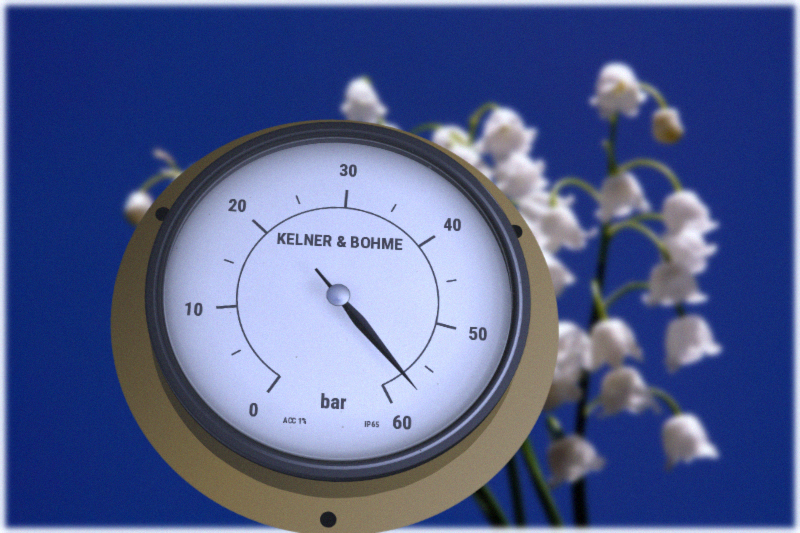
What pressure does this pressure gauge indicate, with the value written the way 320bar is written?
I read 57.5bar
